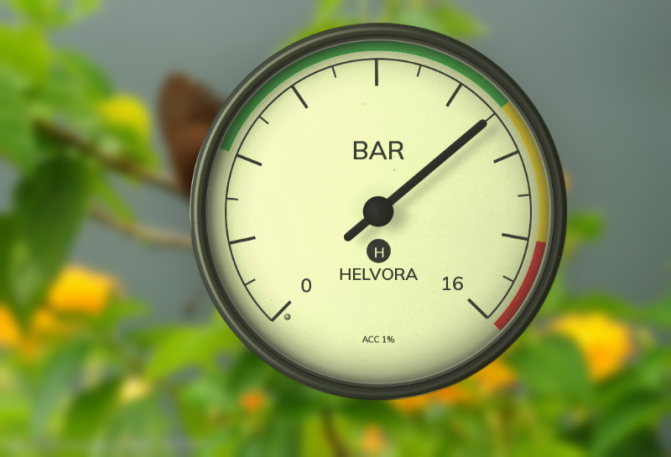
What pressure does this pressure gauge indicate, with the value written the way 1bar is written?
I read 11bar
